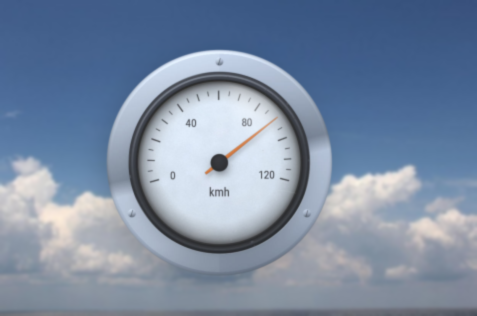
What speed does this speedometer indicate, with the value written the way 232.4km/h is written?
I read 90km/h
